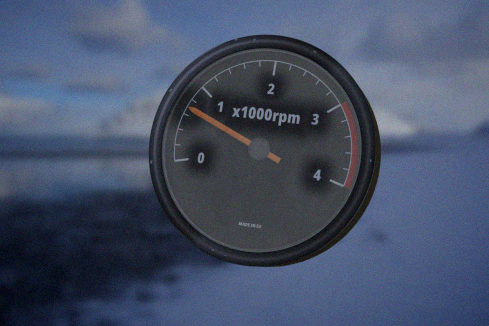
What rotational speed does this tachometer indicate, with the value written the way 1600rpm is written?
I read 700rpm
